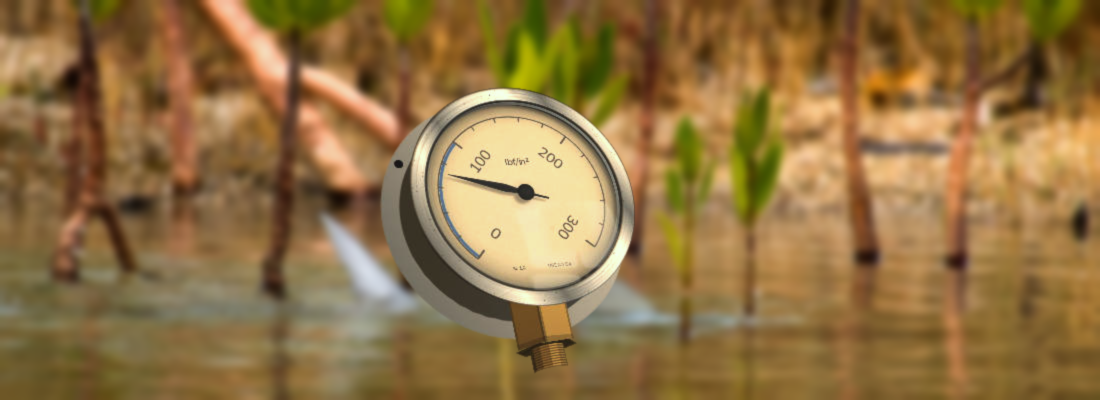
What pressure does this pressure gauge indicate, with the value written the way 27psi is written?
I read 70psi
